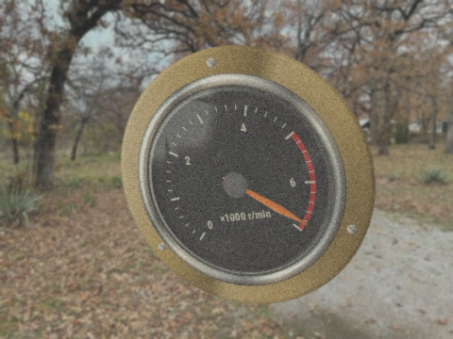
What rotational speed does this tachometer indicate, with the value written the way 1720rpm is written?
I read 6800rpm
